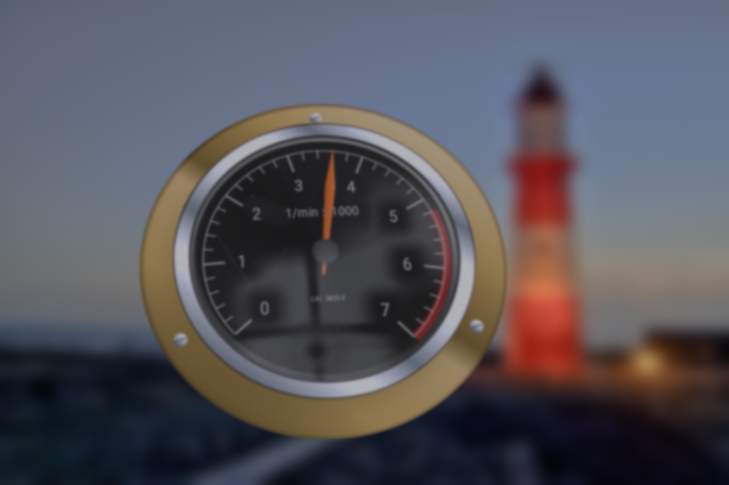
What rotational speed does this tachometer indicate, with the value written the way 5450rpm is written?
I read 3600rpm
